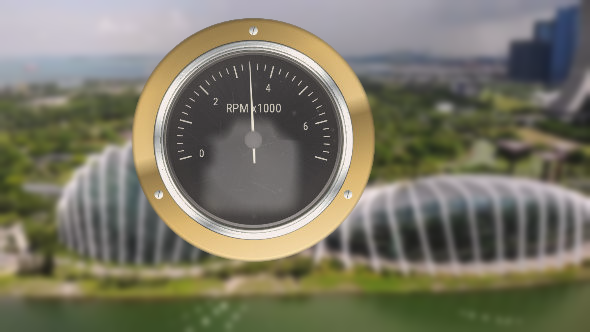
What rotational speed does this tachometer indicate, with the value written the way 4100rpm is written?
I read 3400rpm
